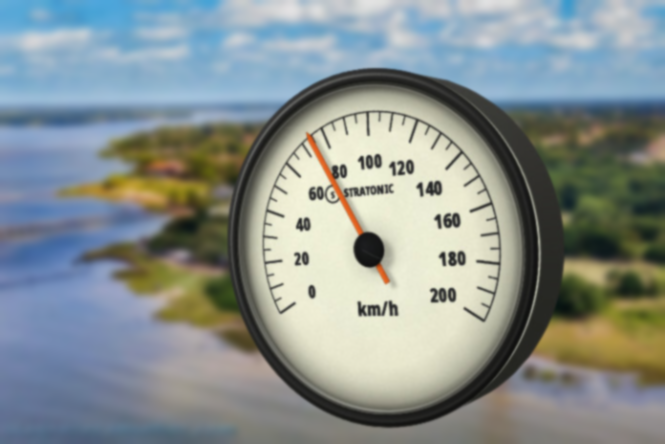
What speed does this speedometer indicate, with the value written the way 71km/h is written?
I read 75km/h
